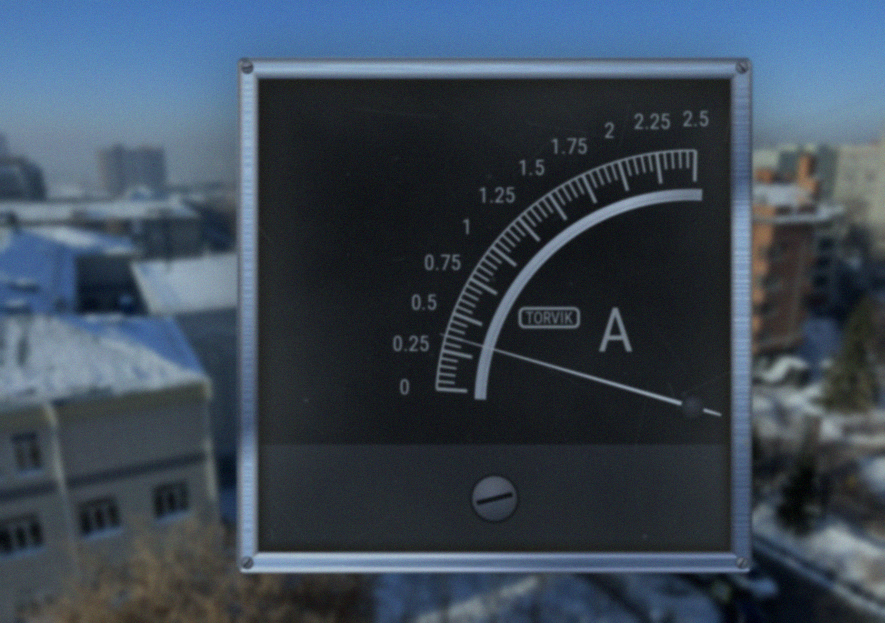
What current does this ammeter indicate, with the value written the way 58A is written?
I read 0.35A
